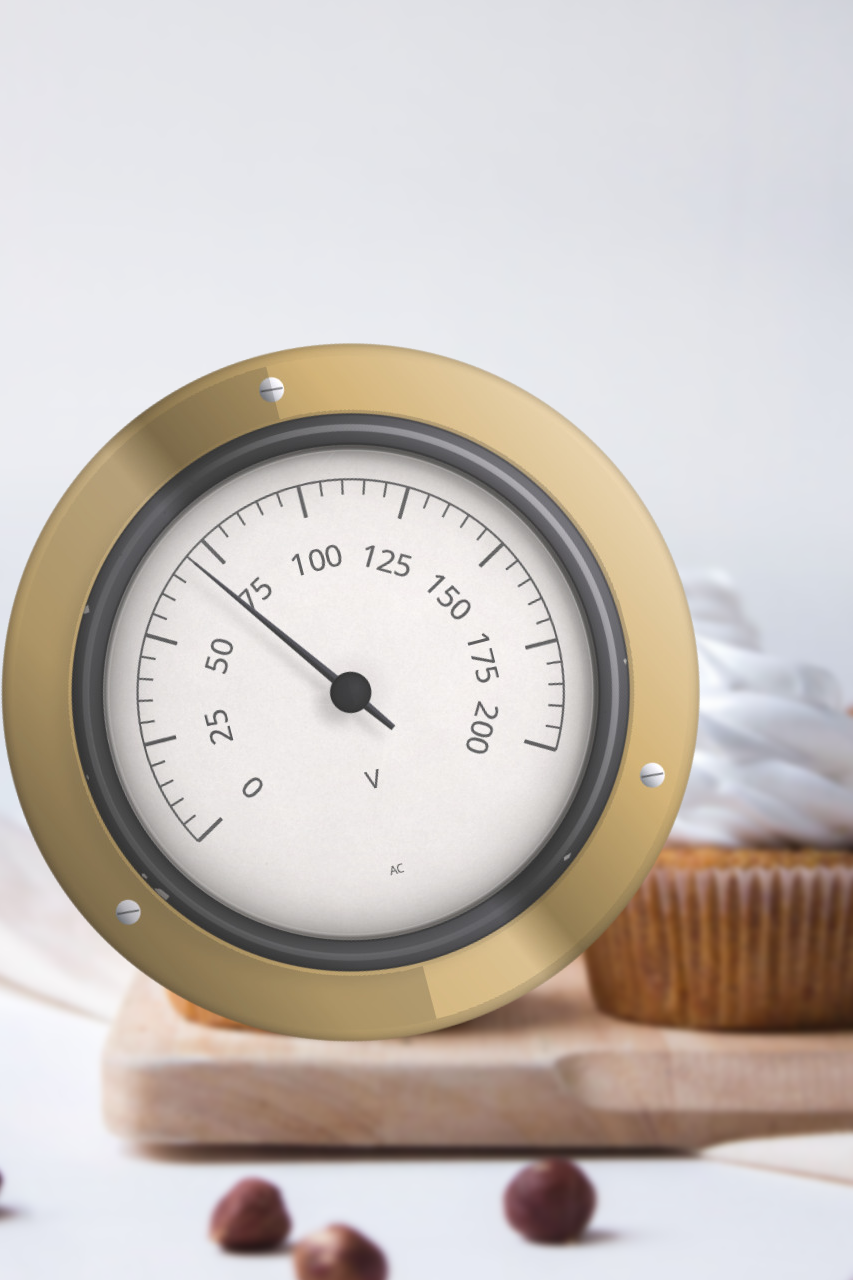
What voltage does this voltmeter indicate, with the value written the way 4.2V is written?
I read 70V
